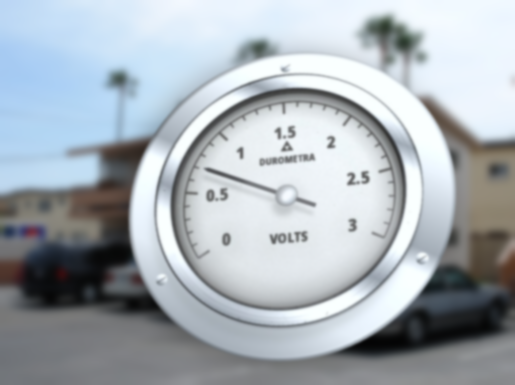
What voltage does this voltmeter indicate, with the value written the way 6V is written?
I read 0.7V
